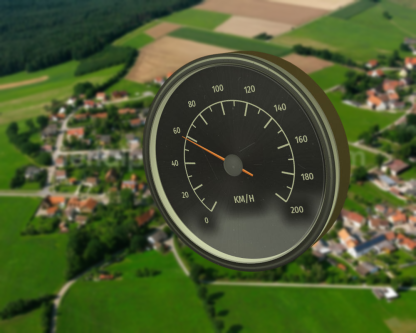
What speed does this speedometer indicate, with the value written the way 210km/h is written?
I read 60km/h
